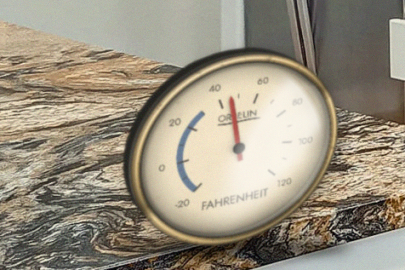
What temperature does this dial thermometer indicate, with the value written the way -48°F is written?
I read 45°F
